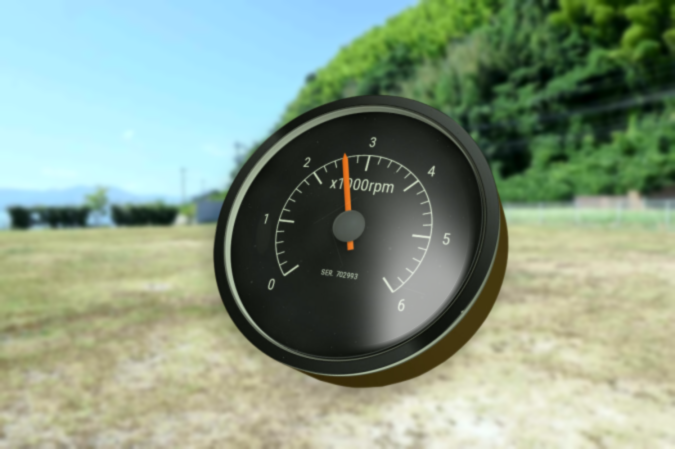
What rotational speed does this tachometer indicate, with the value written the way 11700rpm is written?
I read 2600rpm
